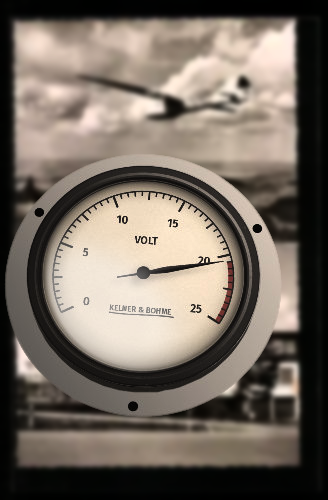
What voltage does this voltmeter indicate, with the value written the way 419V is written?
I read 20.5V
